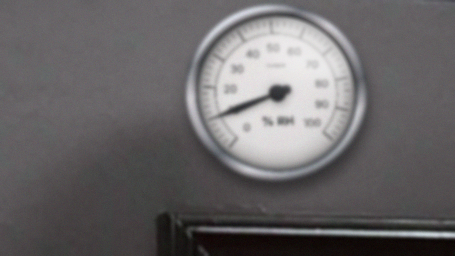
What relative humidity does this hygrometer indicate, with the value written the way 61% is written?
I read 10%
